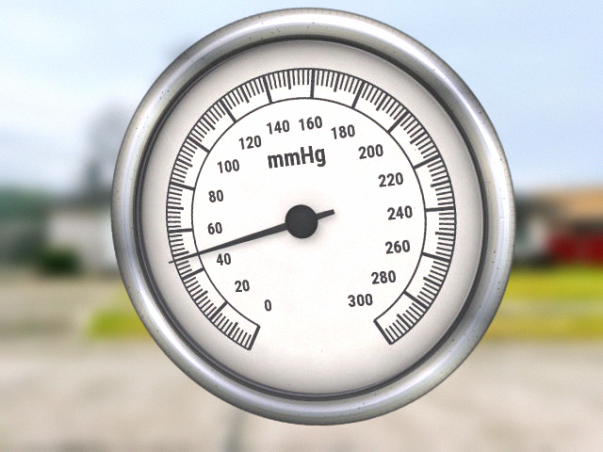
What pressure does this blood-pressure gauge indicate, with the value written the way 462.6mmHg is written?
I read 48mmHg
